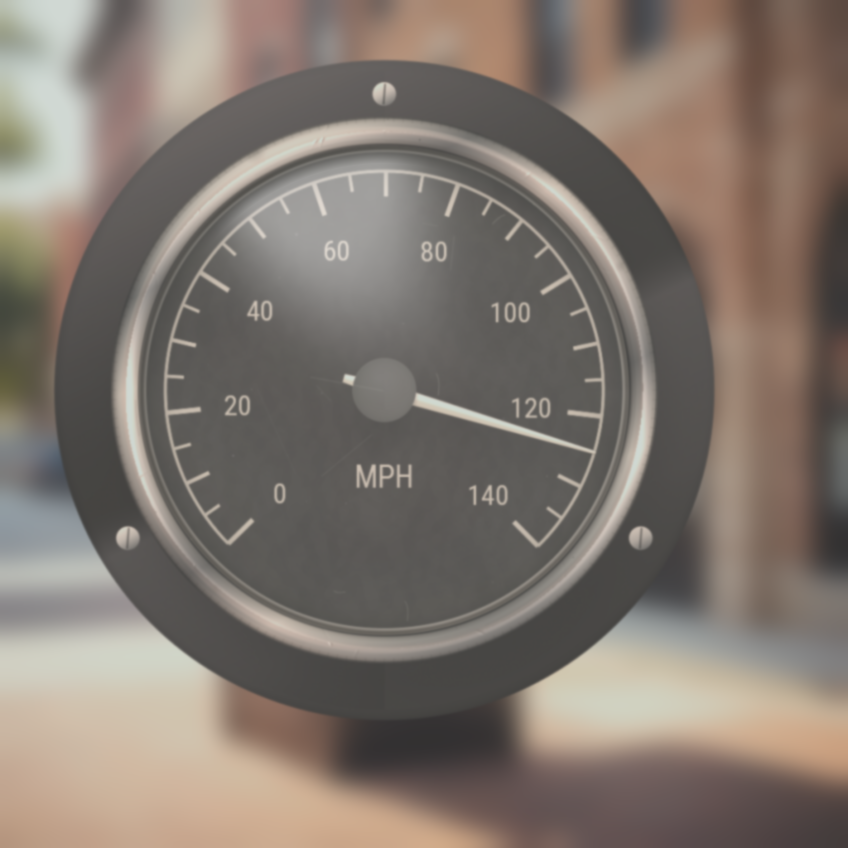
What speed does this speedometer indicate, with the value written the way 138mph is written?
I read 125mph
